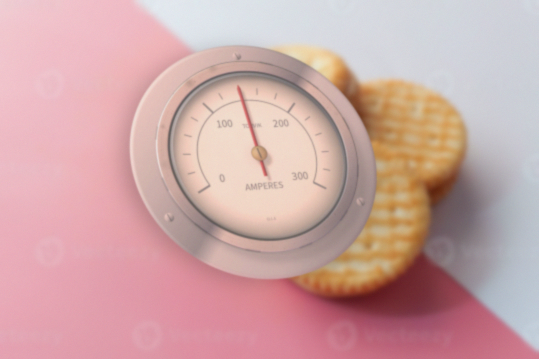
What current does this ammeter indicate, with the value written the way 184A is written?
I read 140A
